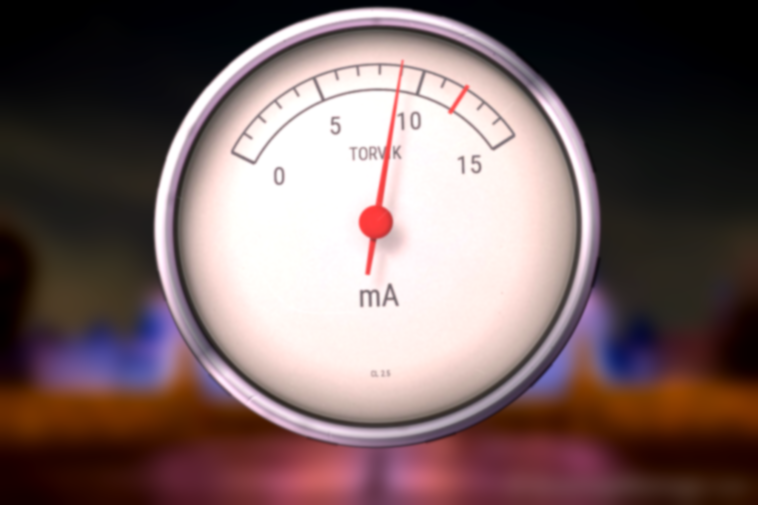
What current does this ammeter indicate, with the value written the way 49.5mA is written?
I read 9mA
